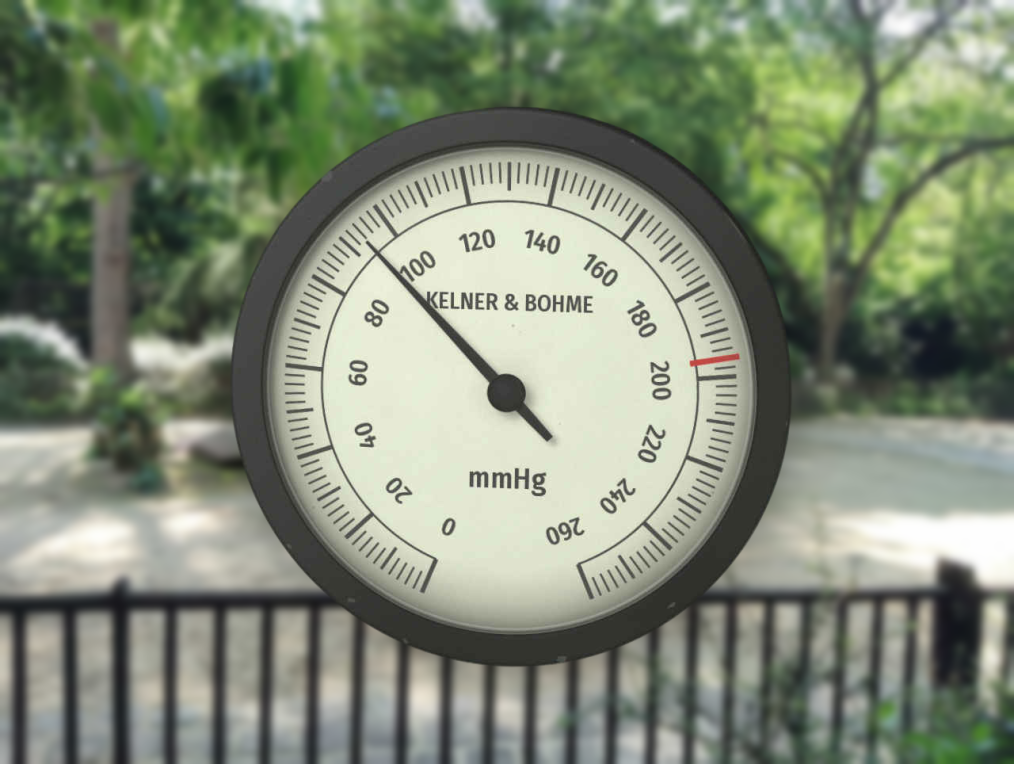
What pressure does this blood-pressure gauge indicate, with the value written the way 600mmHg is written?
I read 94mmHg
